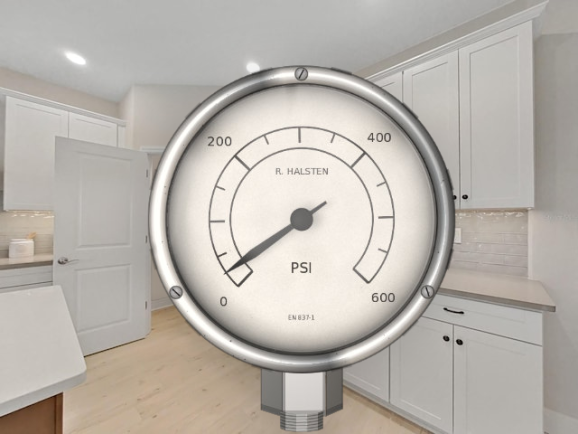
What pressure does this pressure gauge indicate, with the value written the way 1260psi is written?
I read 25psi
